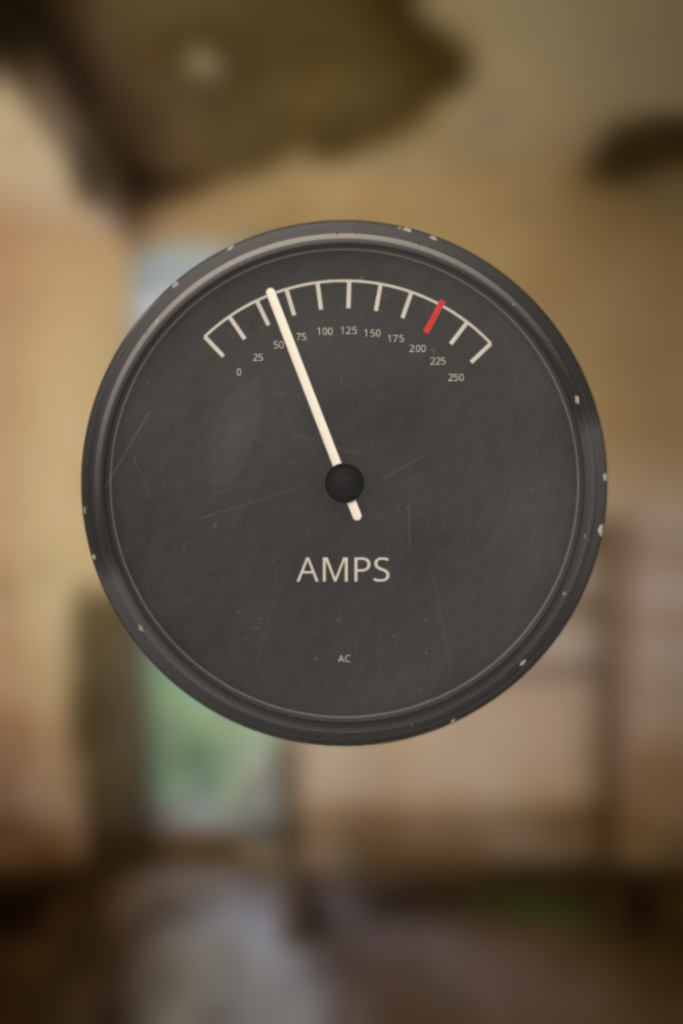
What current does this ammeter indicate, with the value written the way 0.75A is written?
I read 62.5A
